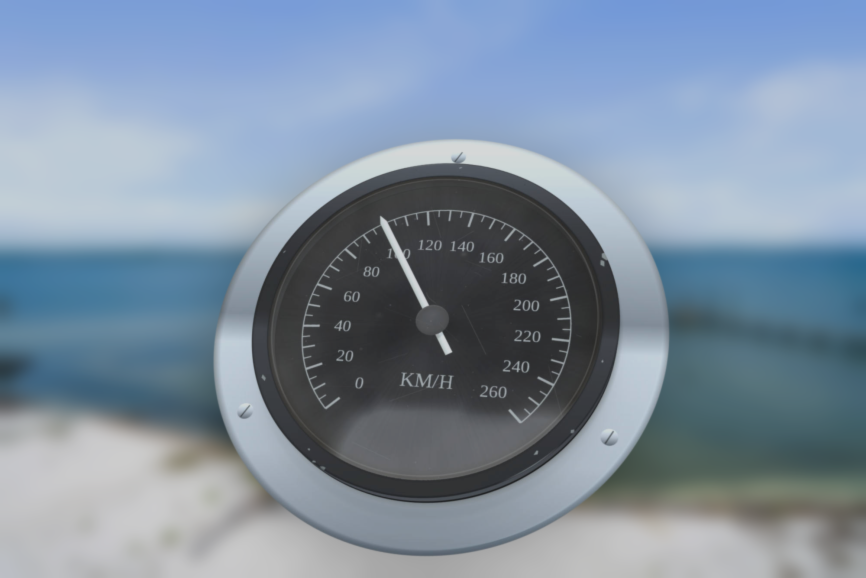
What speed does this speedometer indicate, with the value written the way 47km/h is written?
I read 100km/h
